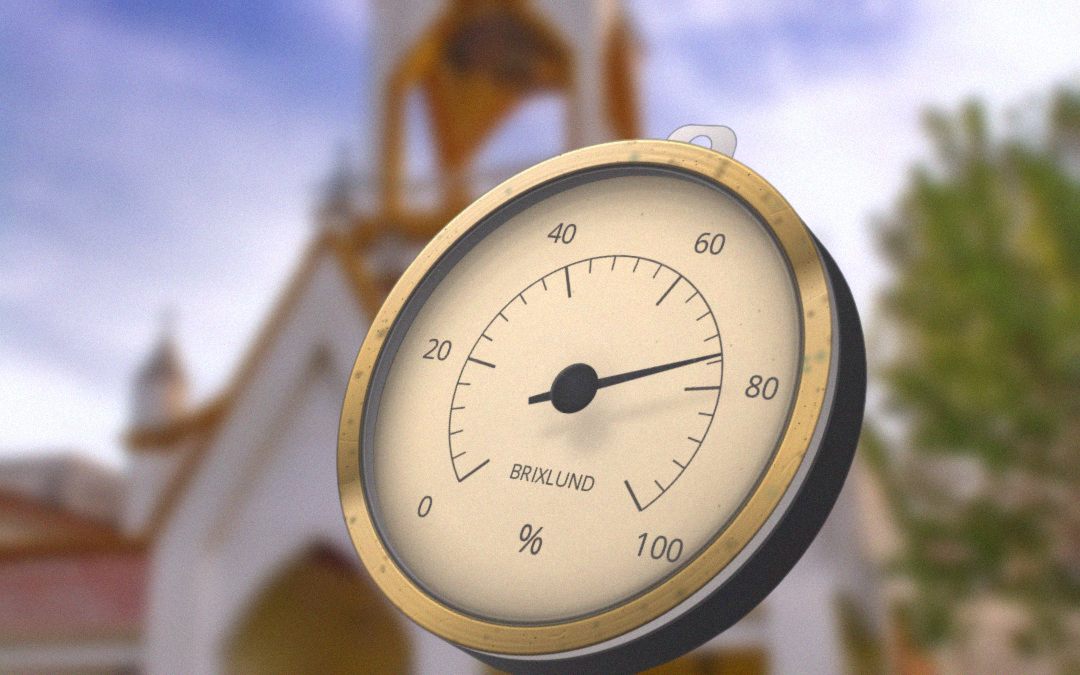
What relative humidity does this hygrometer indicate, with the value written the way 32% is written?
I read 76%
